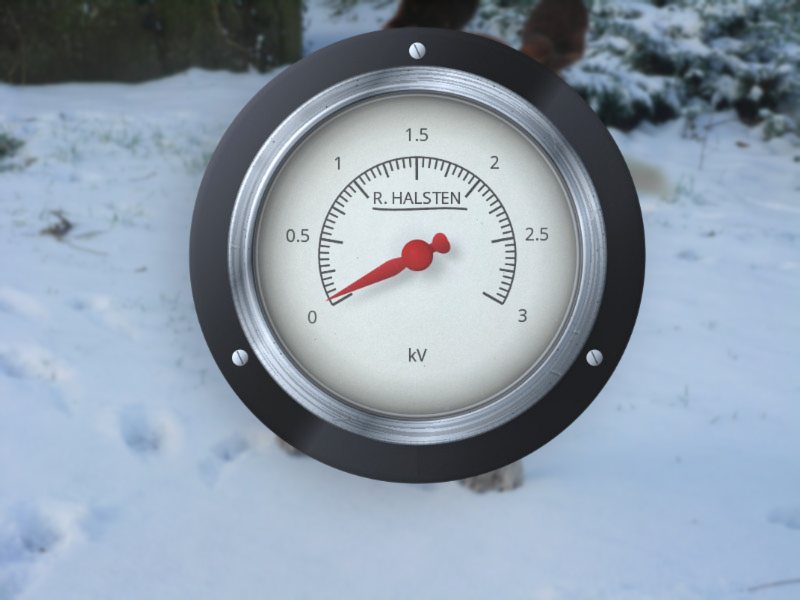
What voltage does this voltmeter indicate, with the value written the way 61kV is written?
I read 0.05kV
